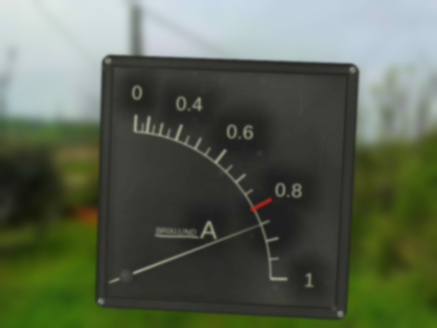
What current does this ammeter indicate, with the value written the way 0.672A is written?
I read 0.85A
